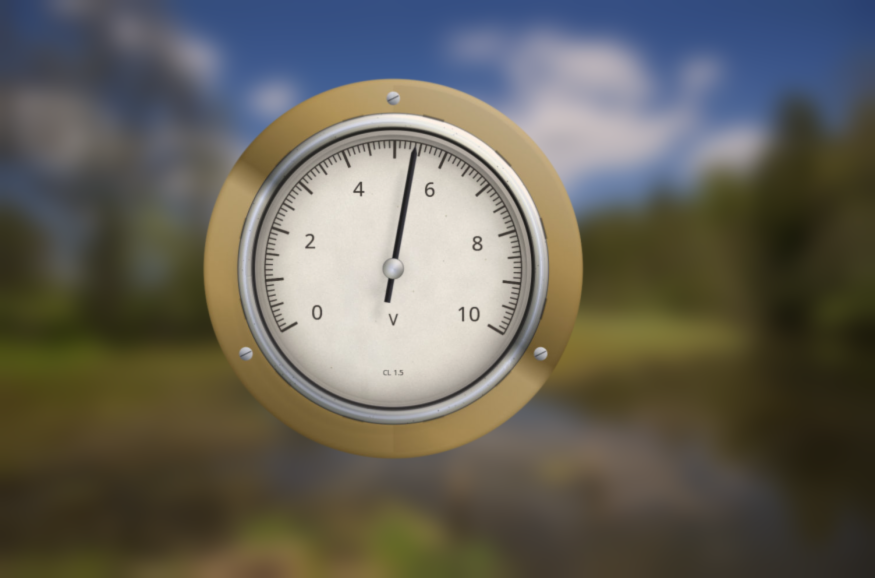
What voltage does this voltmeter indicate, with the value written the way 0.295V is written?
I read 5.4V
